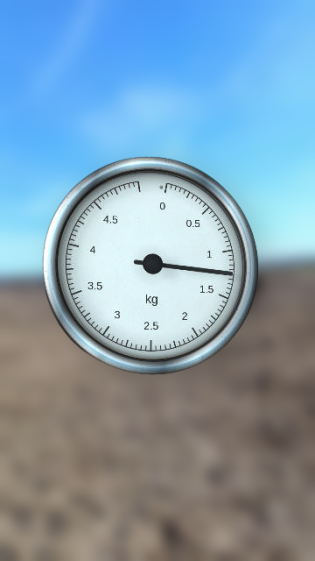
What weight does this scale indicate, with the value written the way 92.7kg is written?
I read 1.25kg
